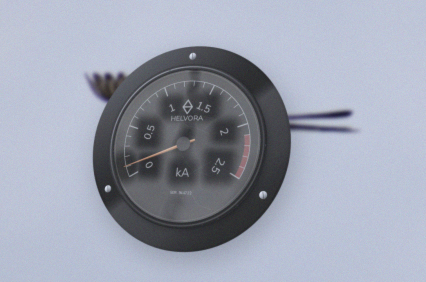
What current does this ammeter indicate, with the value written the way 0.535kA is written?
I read 0.1kA
